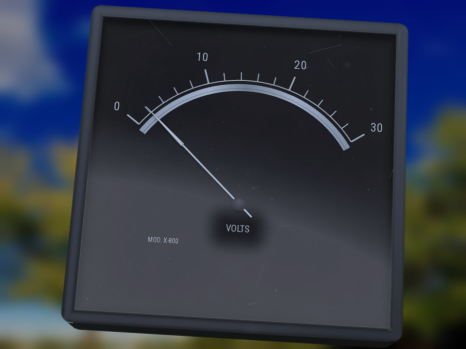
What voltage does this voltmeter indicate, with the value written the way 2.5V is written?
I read 2V
